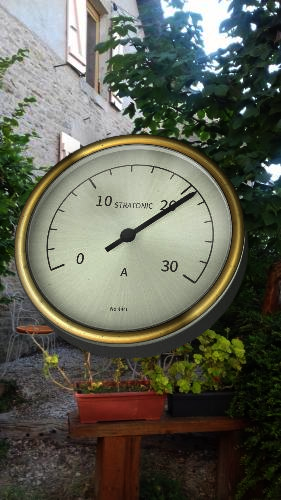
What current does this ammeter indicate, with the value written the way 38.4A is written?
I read 21A
